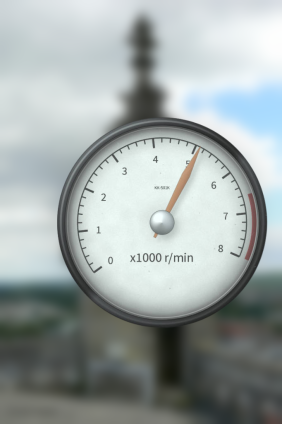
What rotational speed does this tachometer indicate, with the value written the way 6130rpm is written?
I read 5100rpm
